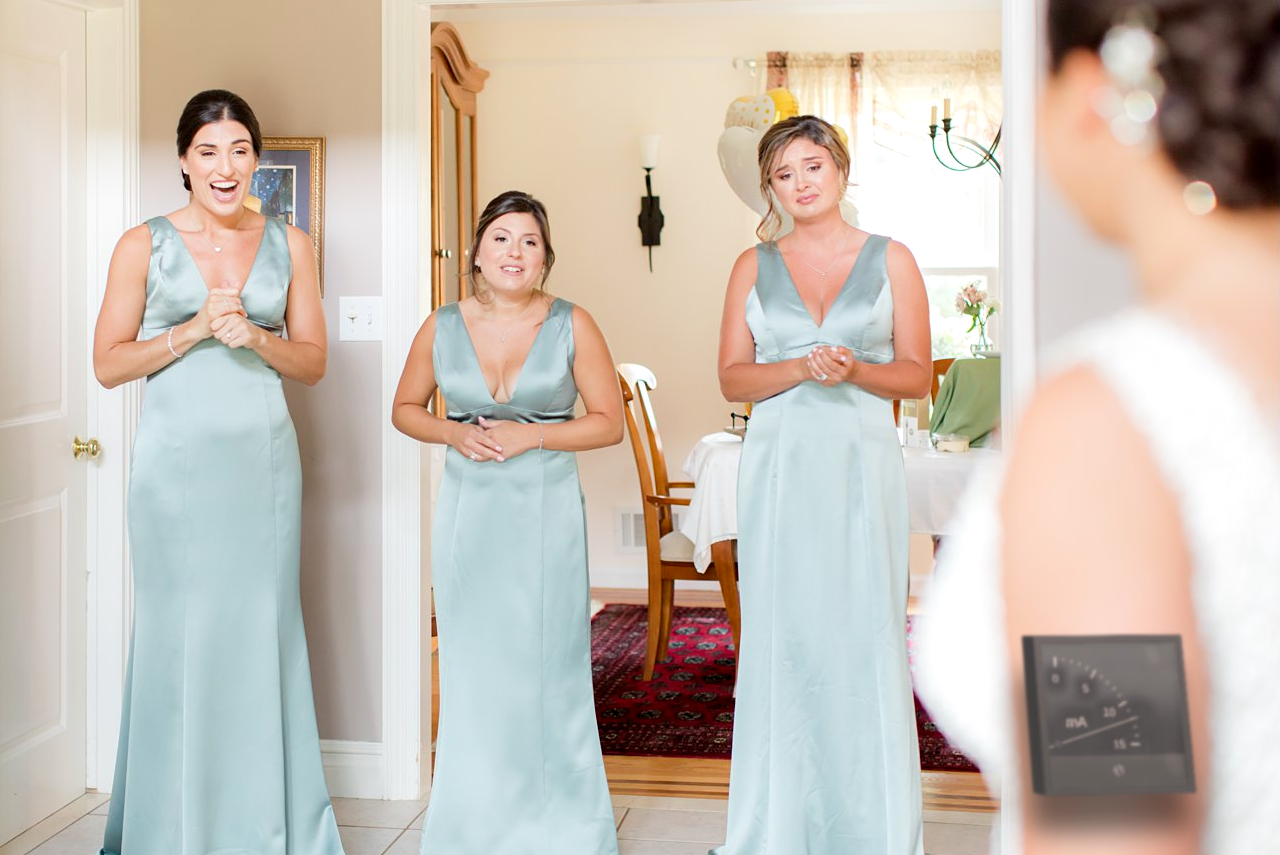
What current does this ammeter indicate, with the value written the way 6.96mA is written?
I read 12mA
